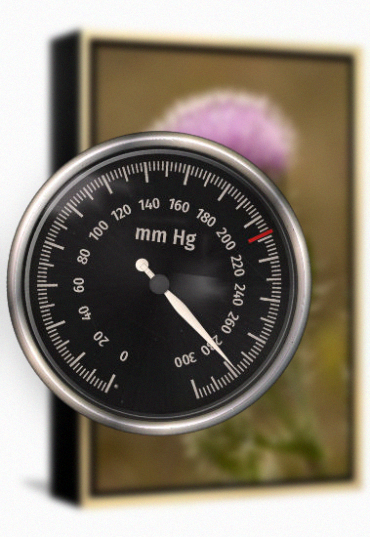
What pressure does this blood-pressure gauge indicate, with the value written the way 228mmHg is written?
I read 278mmHg
